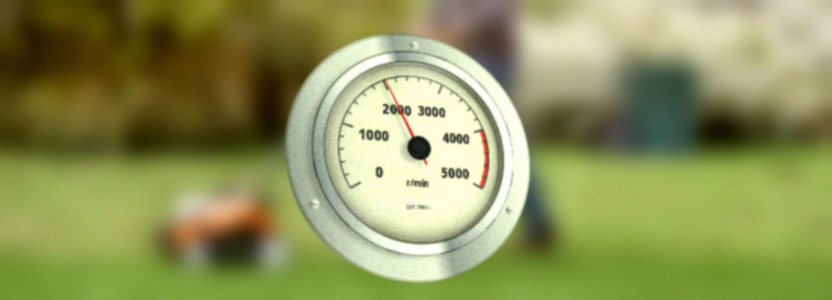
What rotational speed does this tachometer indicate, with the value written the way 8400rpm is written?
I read 2000rpm
